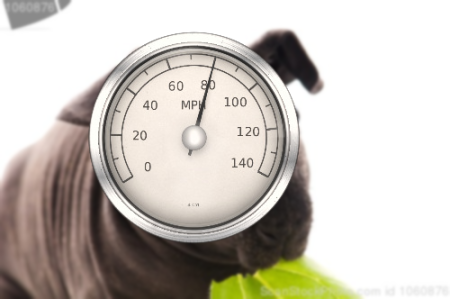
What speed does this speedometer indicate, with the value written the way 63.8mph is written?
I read 80mph
